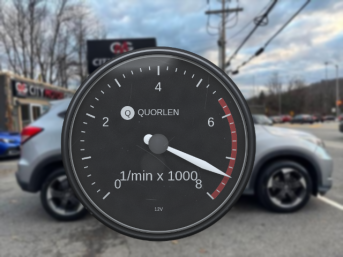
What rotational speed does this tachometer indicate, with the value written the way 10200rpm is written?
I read 7400rpm
